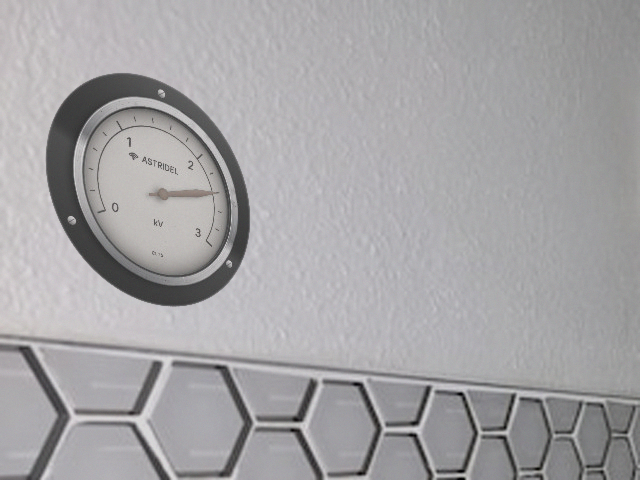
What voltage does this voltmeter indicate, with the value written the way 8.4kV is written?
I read 2.4kV
